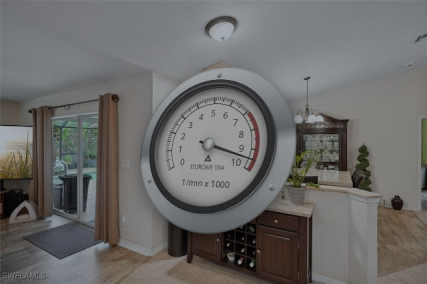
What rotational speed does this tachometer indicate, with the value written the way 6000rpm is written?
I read 9500rpm
